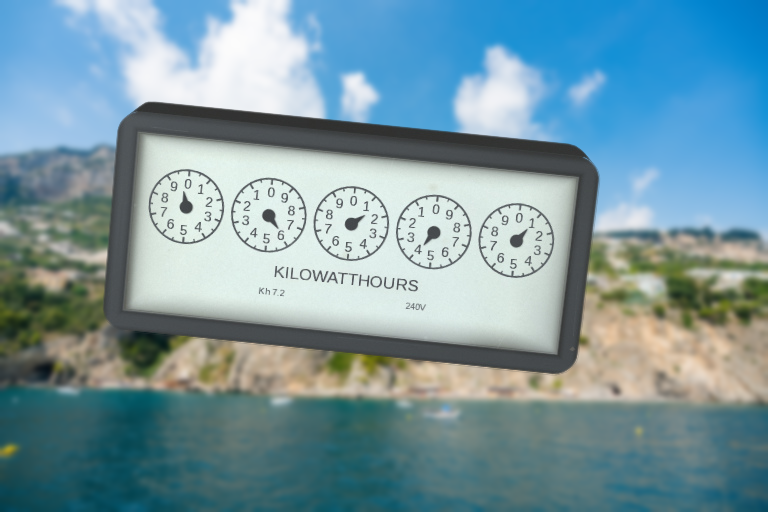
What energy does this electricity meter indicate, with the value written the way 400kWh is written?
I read 96141kWh
